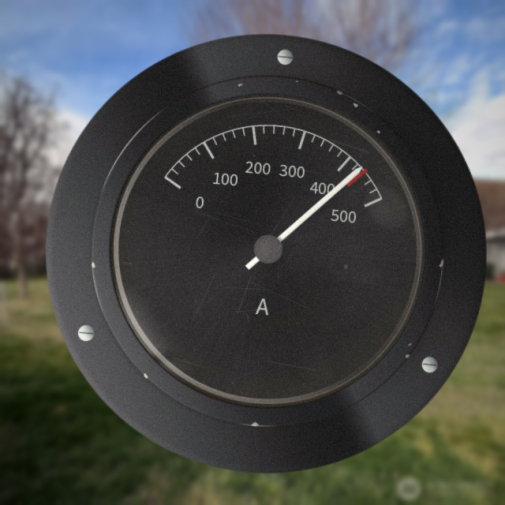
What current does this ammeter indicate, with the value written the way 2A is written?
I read 430A
